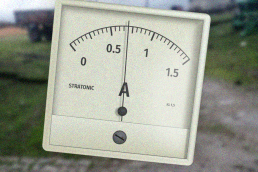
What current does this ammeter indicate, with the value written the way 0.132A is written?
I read 0.7A
